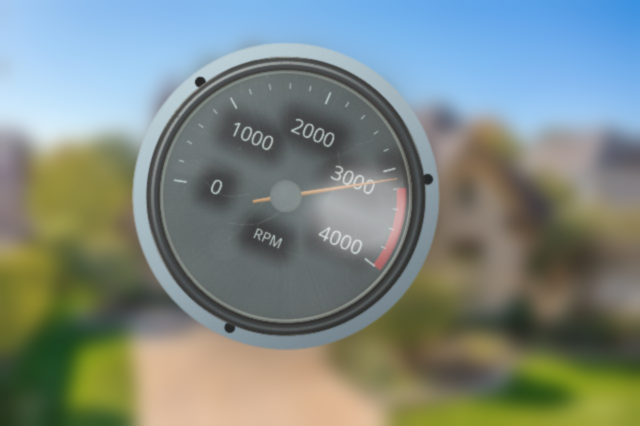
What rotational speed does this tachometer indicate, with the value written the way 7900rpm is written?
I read 3100rpm
